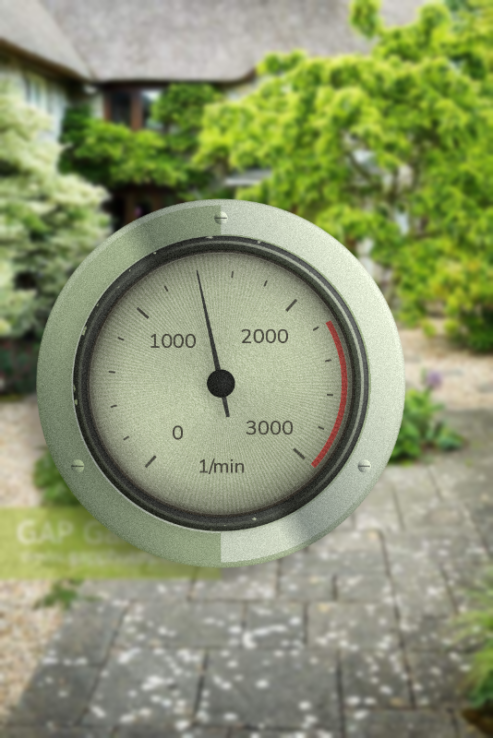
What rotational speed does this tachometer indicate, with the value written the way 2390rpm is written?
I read 1400rpm
